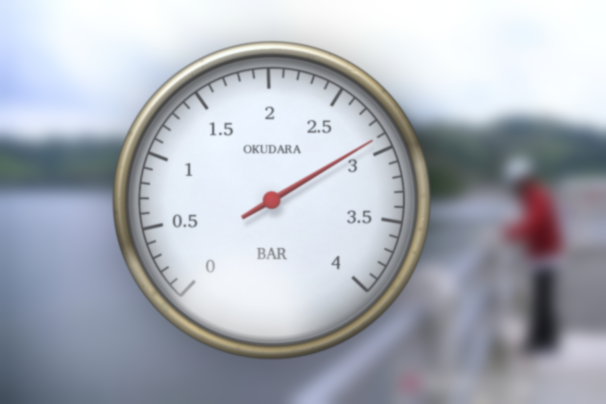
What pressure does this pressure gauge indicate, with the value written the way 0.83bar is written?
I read 2.9bar
